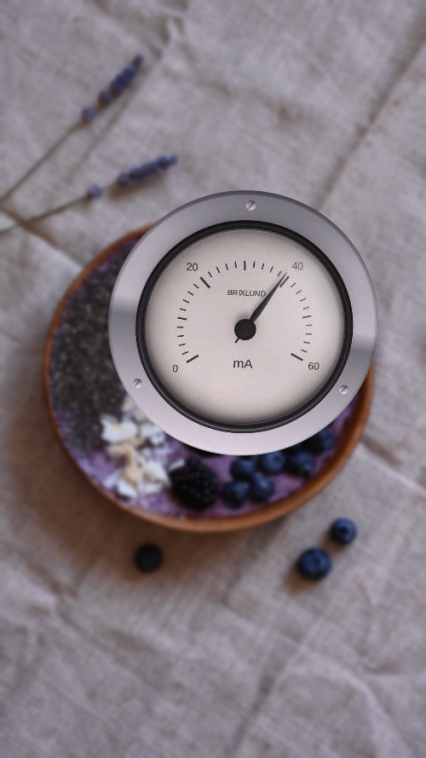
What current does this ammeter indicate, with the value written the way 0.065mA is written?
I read 39mA
